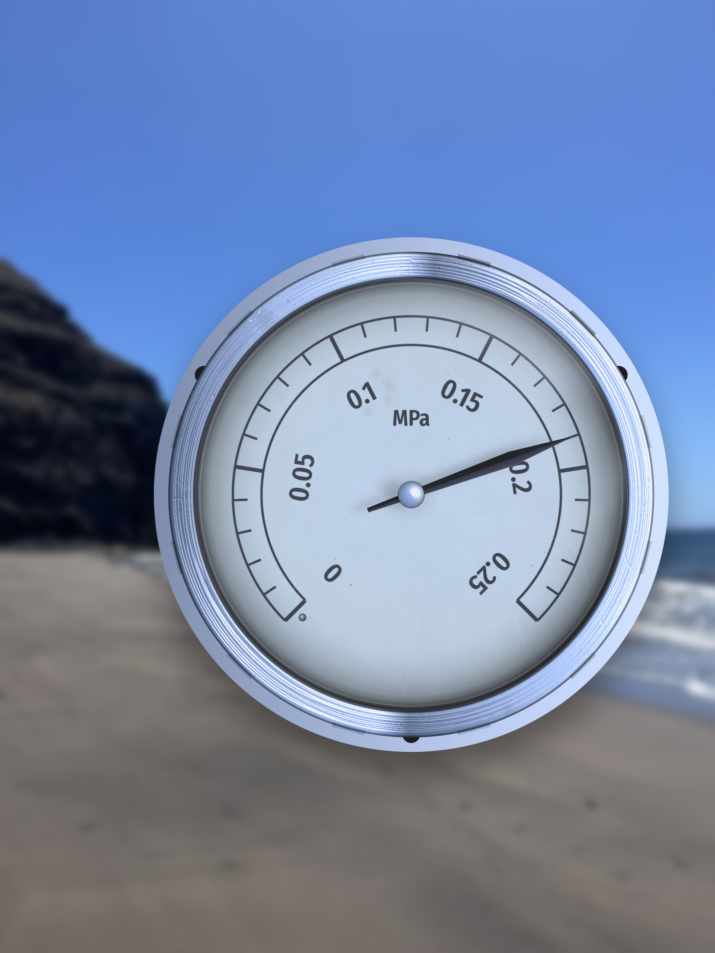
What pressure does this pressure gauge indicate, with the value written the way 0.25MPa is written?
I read 0.19MPa
